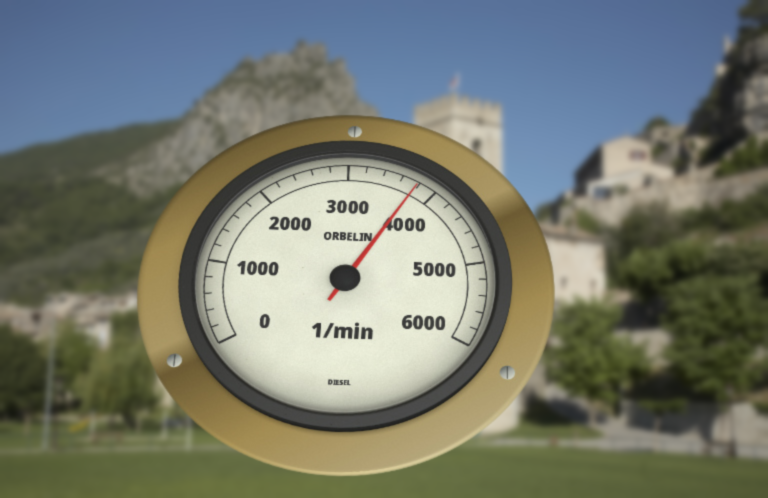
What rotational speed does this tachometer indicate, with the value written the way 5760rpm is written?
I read 3800rpm
